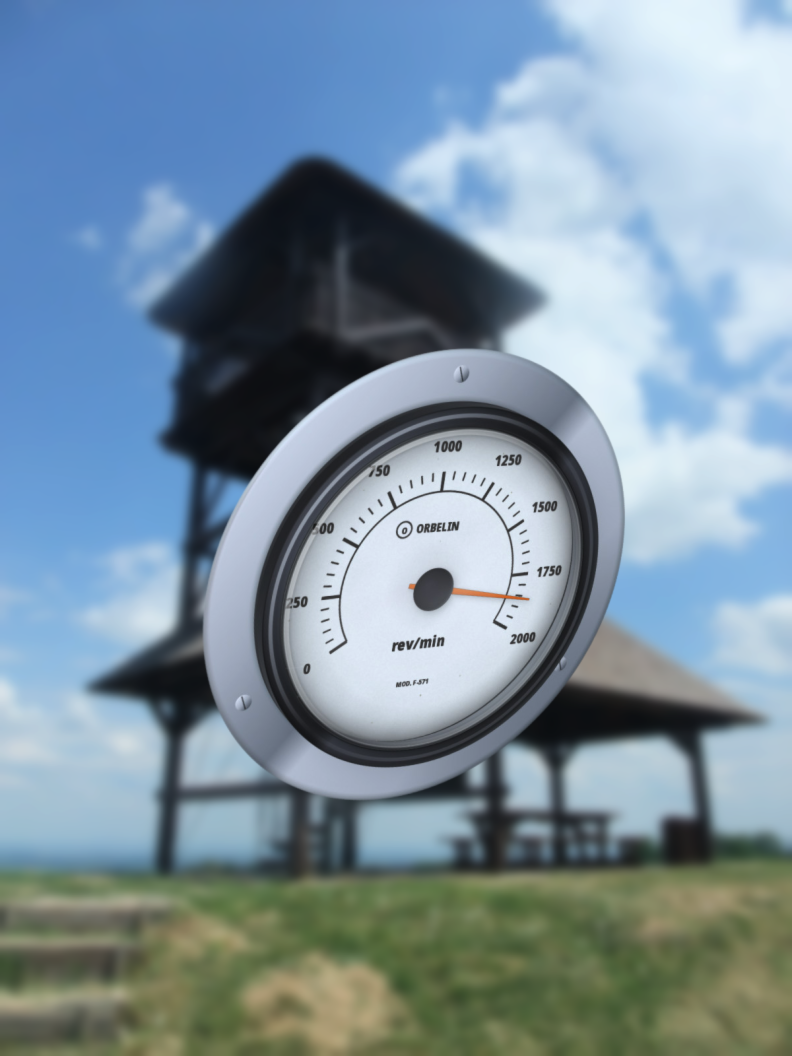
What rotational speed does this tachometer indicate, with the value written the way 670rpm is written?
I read 1850rpm
